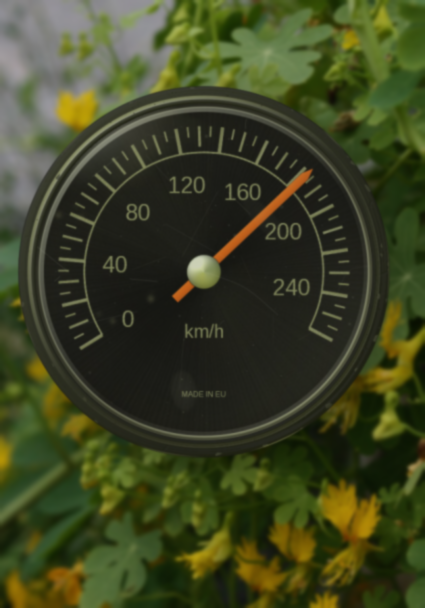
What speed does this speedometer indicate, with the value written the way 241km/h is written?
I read 182.5km/h
